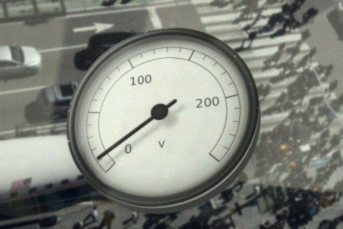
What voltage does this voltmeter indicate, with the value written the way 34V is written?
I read 10V
